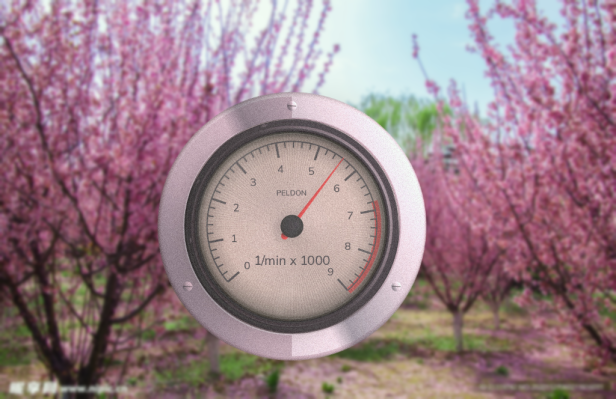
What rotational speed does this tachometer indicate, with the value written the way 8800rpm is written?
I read 5600rpm
